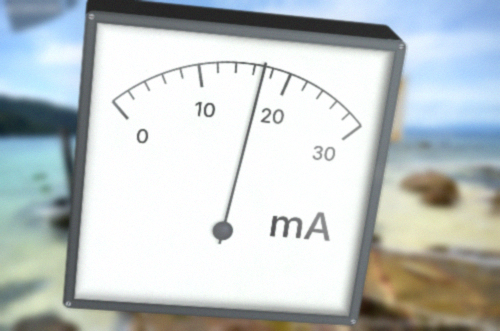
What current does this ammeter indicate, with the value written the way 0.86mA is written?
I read 17mA
